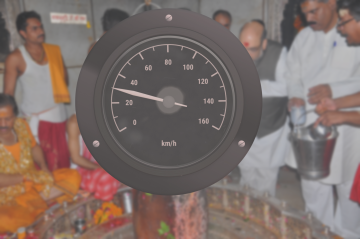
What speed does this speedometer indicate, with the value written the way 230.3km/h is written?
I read 30km/h
